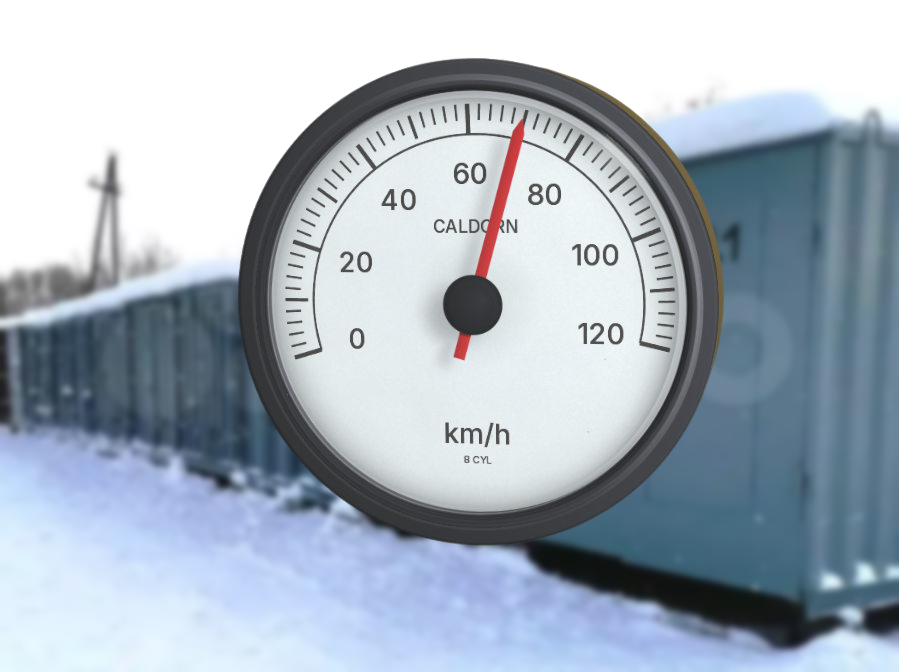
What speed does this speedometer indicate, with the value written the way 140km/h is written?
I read 70km/h
